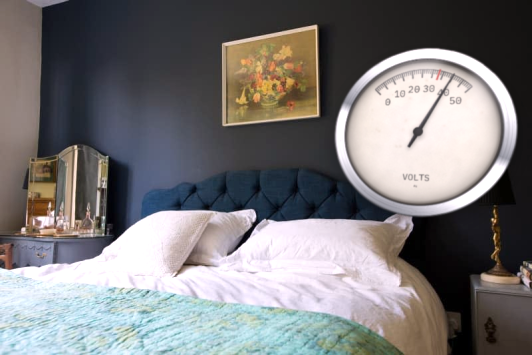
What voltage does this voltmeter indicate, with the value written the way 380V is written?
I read 40V
